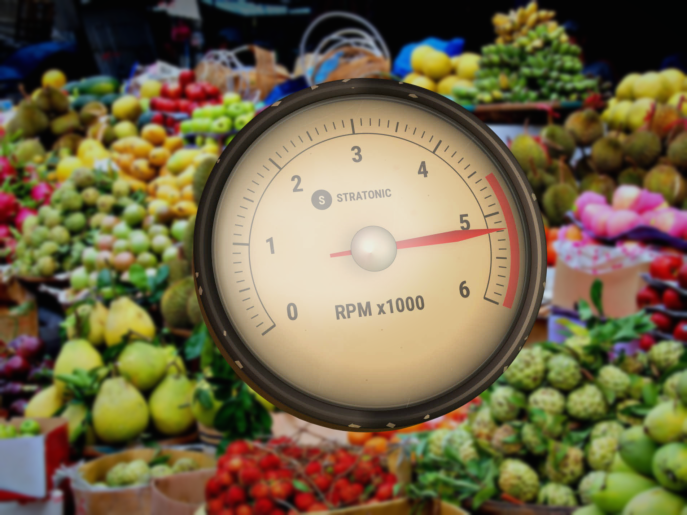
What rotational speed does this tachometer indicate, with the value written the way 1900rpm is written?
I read 5200rpm
